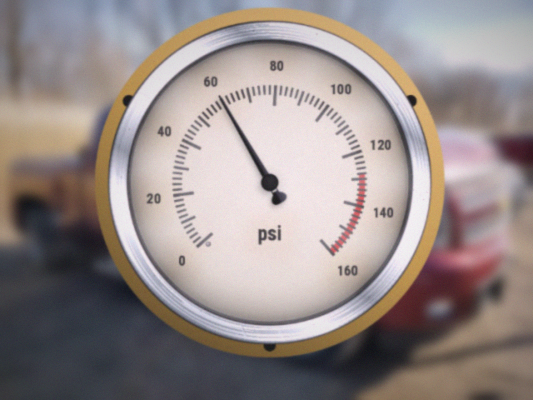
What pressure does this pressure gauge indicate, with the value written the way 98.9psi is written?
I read 60psi
